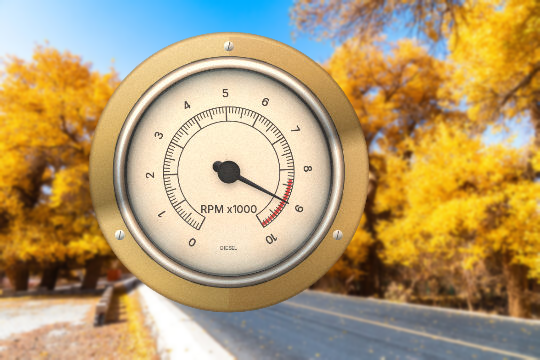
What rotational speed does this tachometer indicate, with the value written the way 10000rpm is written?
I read 9000rpm
